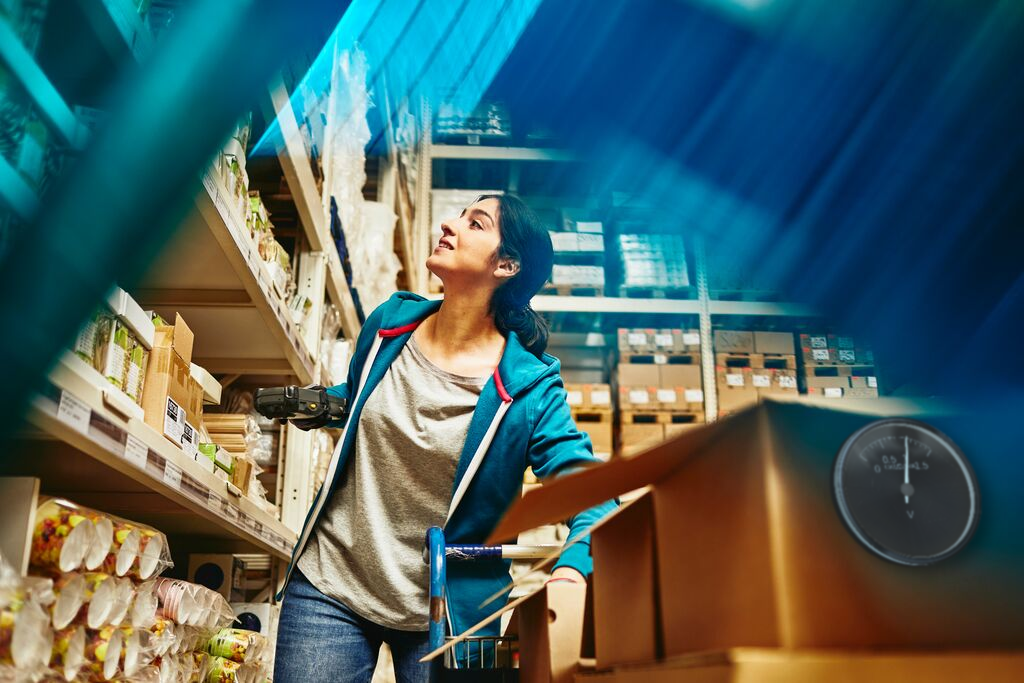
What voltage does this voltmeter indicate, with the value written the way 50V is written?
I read 1V
